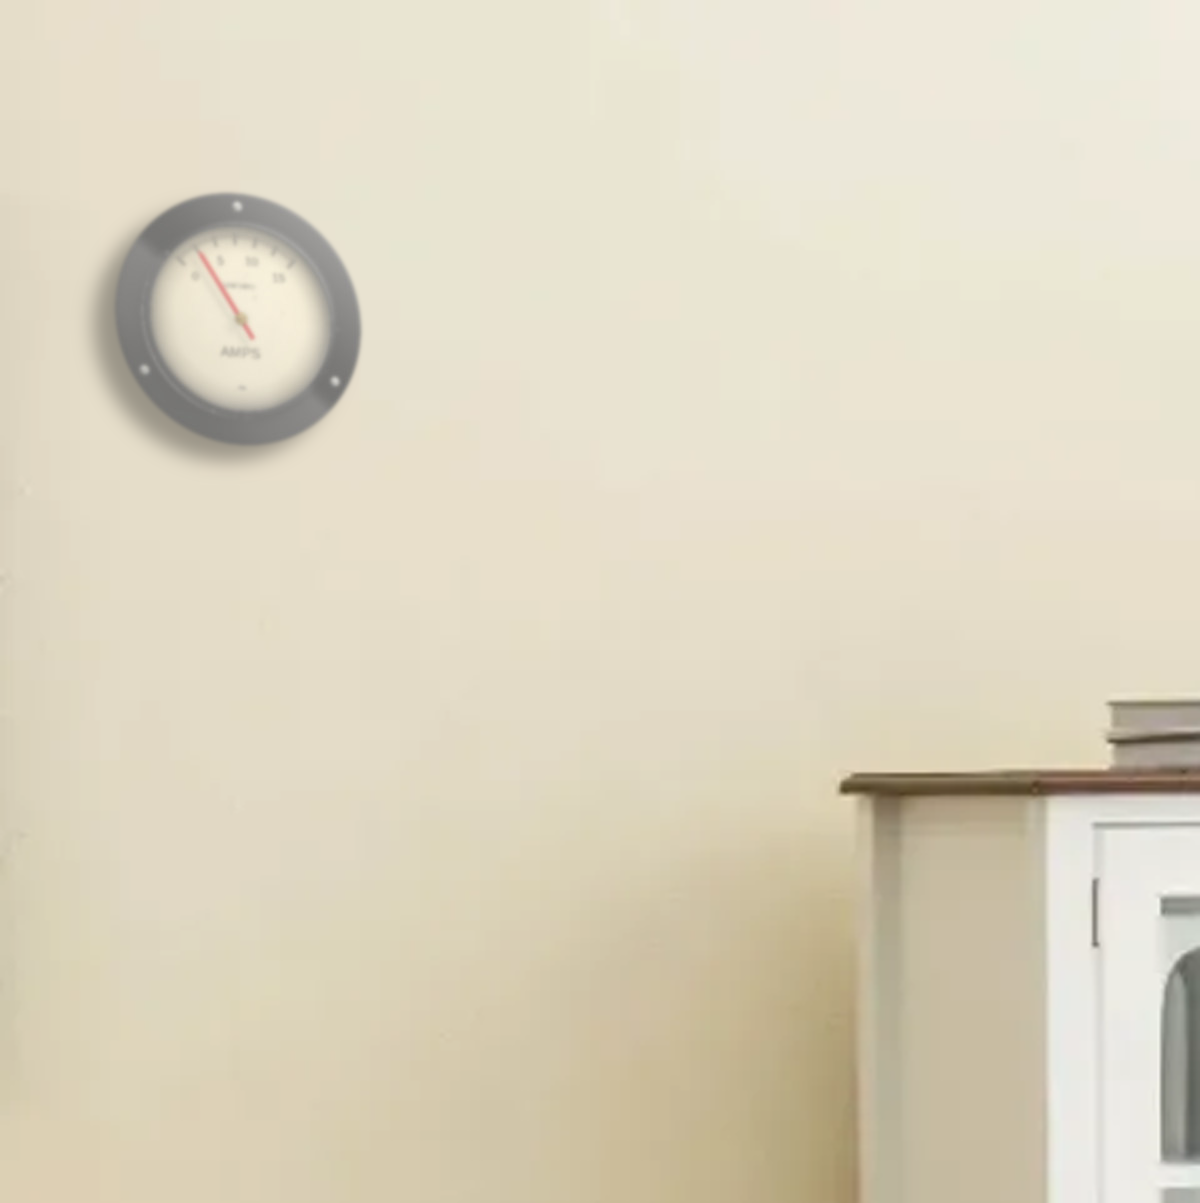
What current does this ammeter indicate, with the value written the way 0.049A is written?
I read 2.5A
